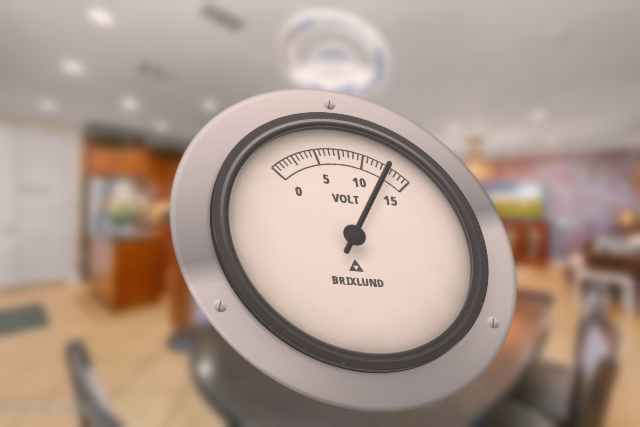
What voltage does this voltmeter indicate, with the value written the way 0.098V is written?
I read 12.5V
